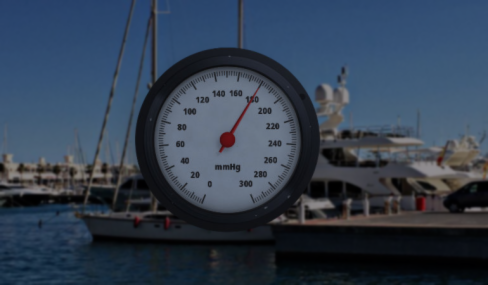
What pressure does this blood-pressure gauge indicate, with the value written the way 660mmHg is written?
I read 180mmHg
